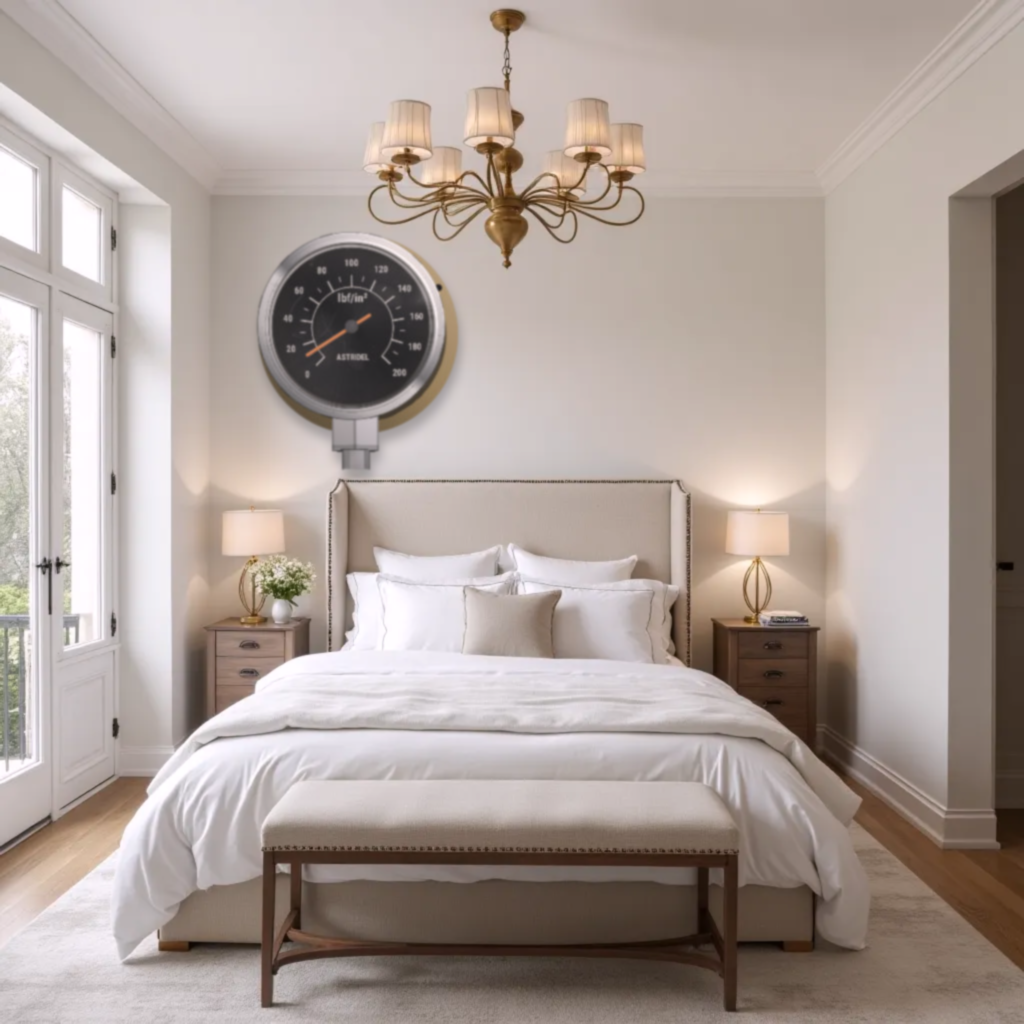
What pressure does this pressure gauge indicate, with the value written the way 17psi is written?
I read 10psi
